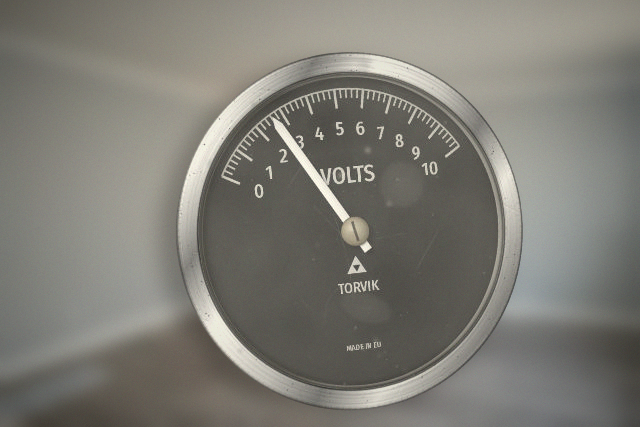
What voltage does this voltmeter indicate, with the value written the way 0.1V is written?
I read 2.6V
